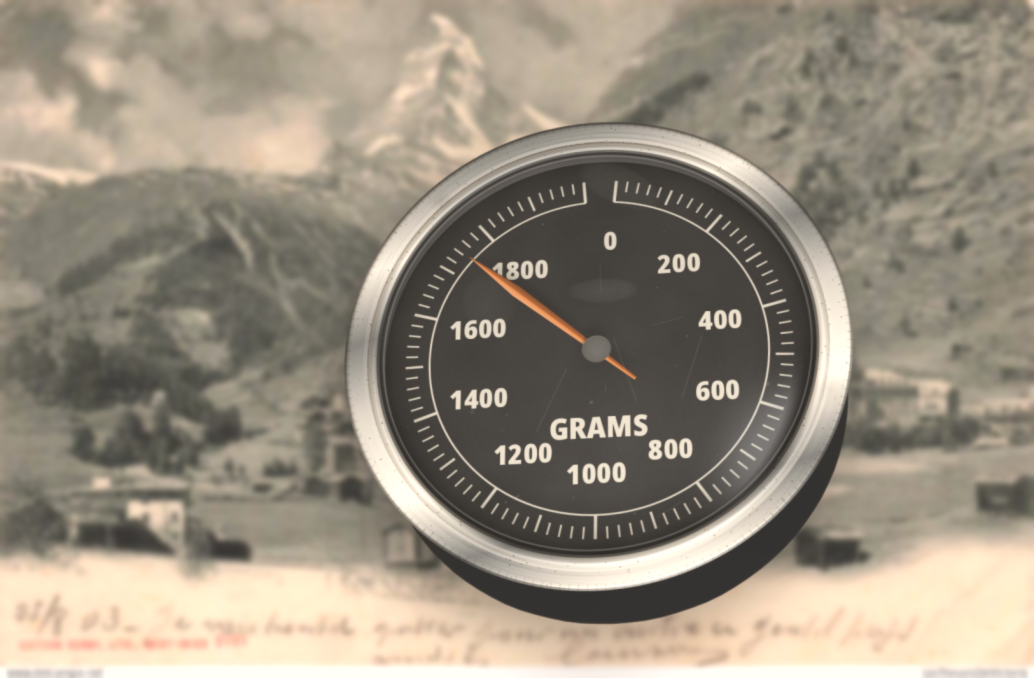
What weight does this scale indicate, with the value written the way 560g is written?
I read 1740g
